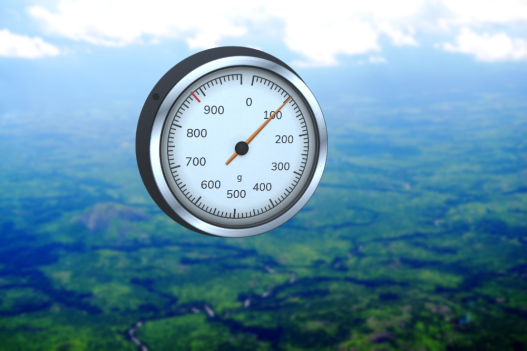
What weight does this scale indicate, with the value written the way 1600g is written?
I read 100g
